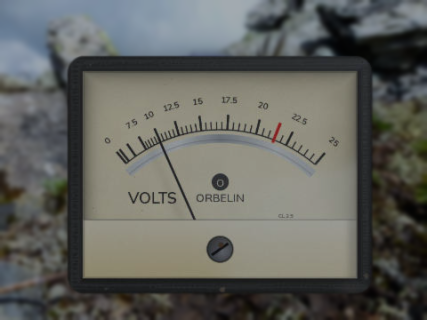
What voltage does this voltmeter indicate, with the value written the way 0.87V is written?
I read 10V
